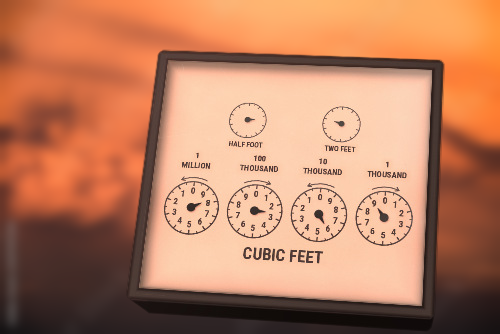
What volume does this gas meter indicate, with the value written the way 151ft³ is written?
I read 825900ft³
